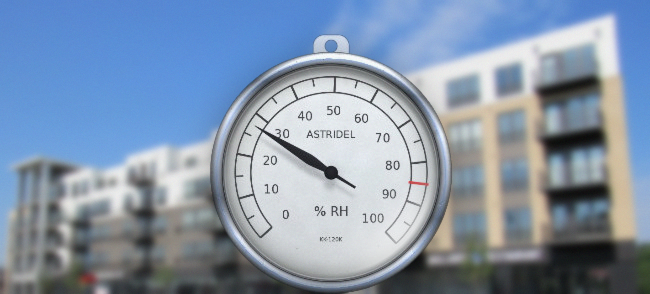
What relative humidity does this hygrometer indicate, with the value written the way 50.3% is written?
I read 27.5%
